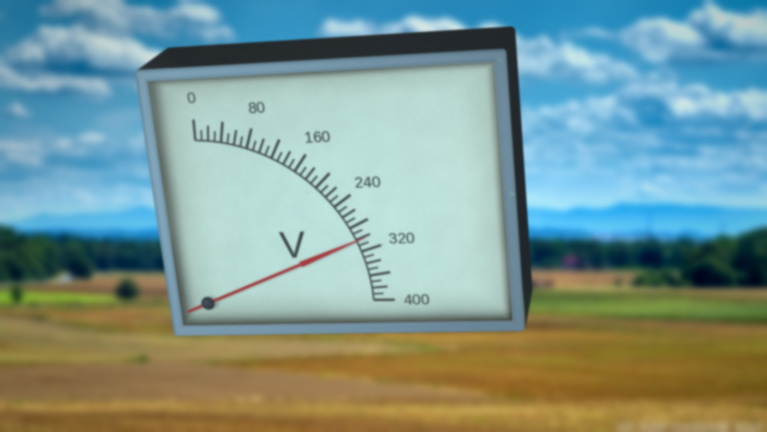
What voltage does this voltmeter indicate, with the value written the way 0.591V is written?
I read 300V
